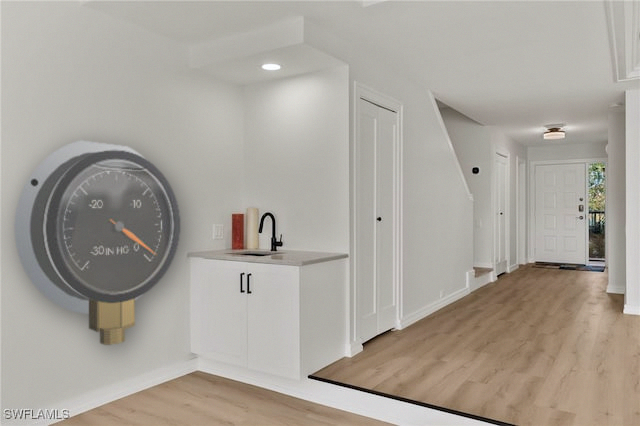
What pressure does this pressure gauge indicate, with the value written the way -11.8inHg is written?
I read -1inHg
